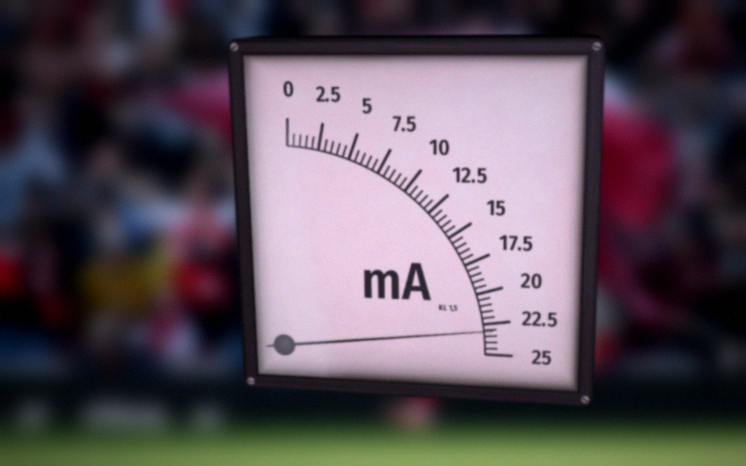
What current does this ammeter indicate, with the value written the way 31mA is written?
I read 23mA
